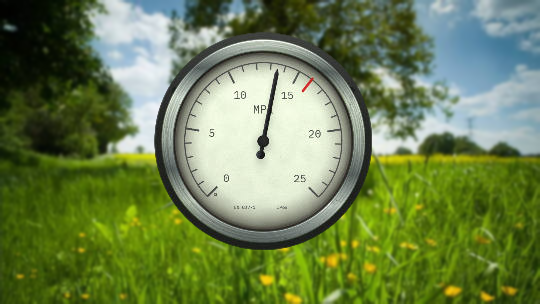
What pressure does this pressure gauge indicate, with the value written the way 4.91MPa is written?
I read 13.5MPa
